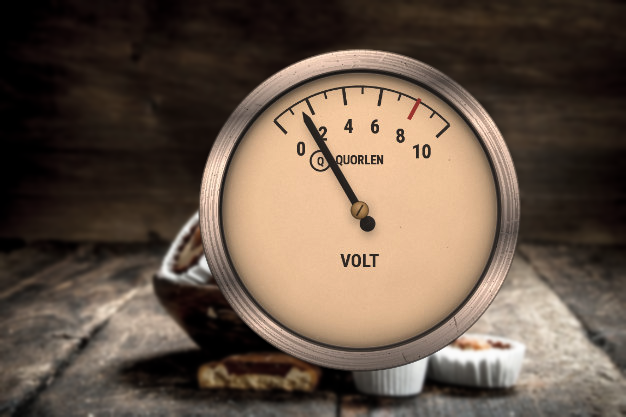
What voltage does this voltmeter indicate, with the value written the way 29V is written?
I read 1.5V
